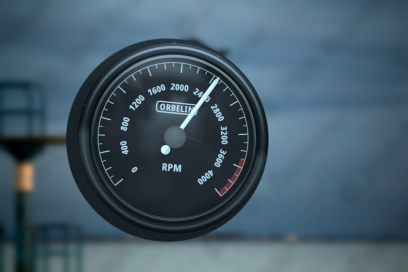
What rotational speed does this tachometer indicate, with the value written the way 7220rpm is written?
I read 2450rpm
